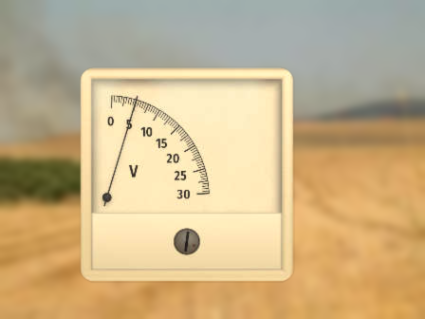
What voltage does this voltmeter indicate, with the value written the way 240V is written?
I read 5V
